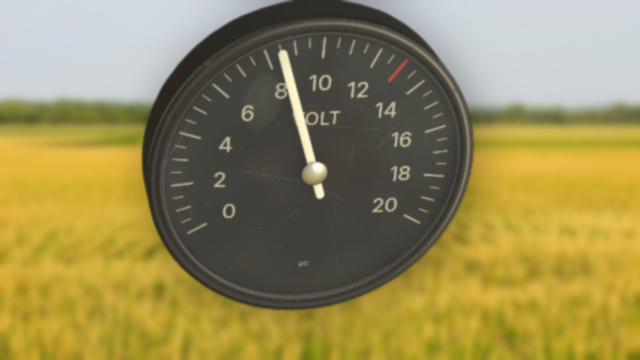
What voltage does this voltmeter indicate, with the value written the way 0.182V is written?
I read 8.5V
